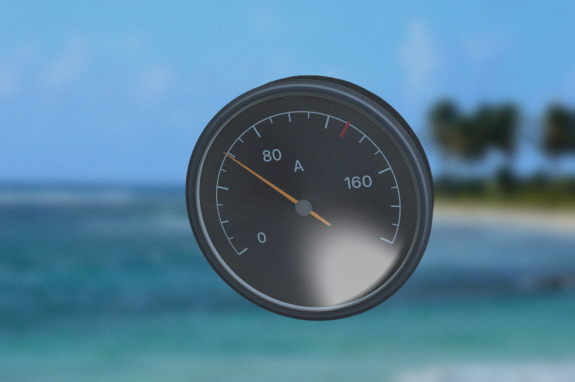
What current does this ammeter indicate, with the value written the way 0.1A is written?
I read 60A
